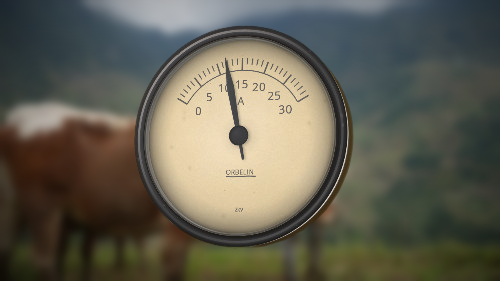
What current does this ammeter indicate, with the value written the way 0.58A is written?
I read 12A
